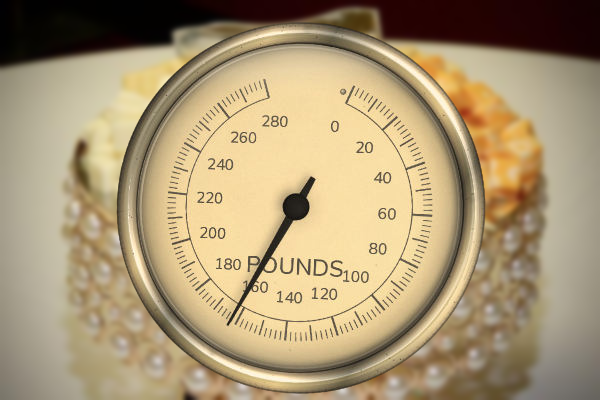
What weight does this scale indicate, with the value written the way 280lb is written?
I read 162lb
